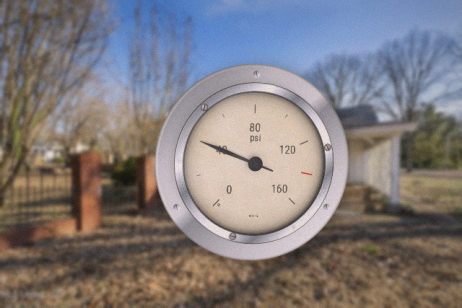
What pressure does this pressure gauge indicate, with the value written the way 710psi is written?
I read 40psi
